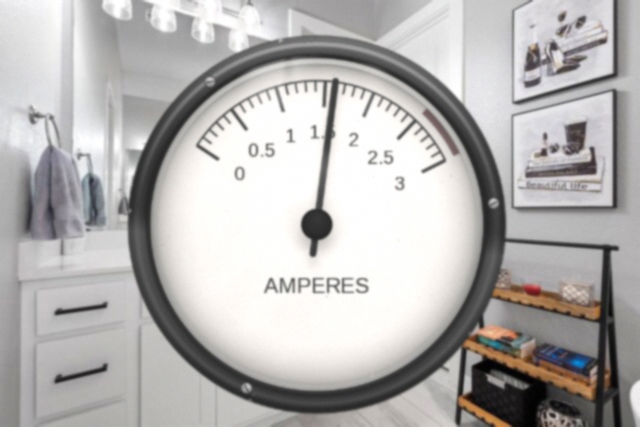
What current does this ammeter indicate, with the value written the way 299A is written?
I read 1.6A
